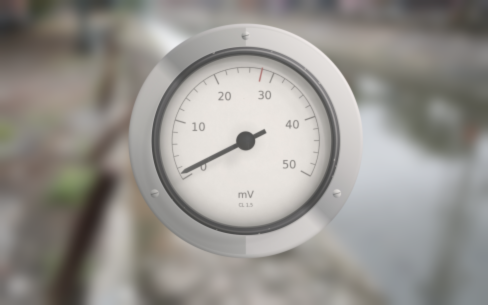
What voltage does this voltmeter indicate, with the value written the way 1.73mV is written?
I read 1mV
